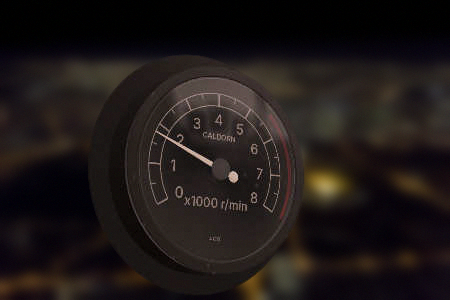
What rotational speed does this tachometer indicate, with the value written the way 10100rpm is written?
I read 1750rpm
